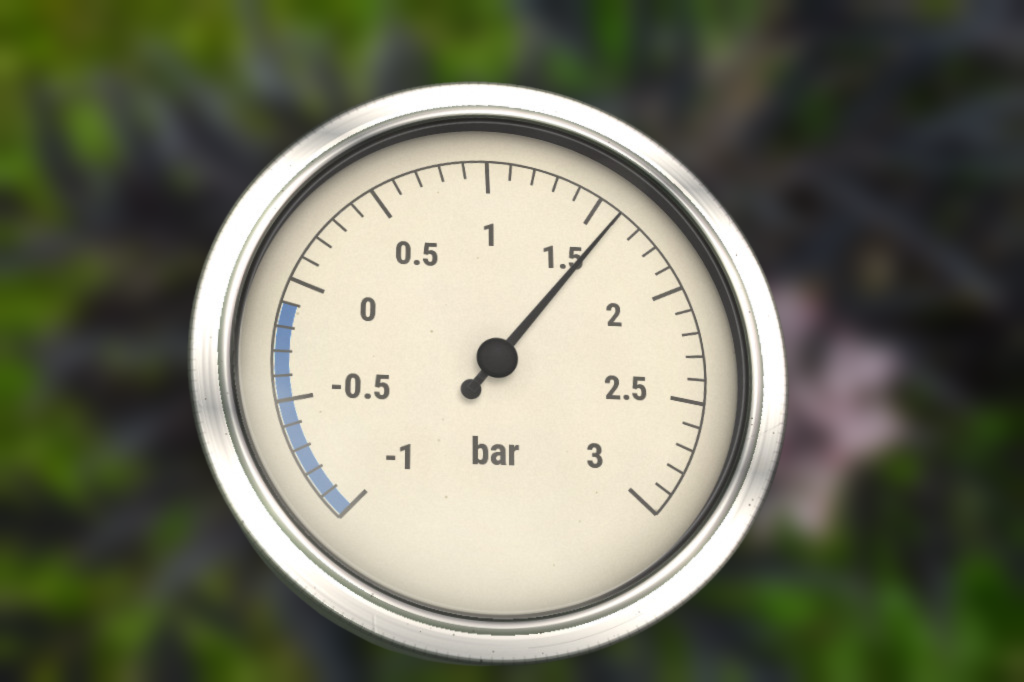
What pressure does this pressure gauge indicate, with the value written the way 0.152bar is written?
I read 1.6bar
